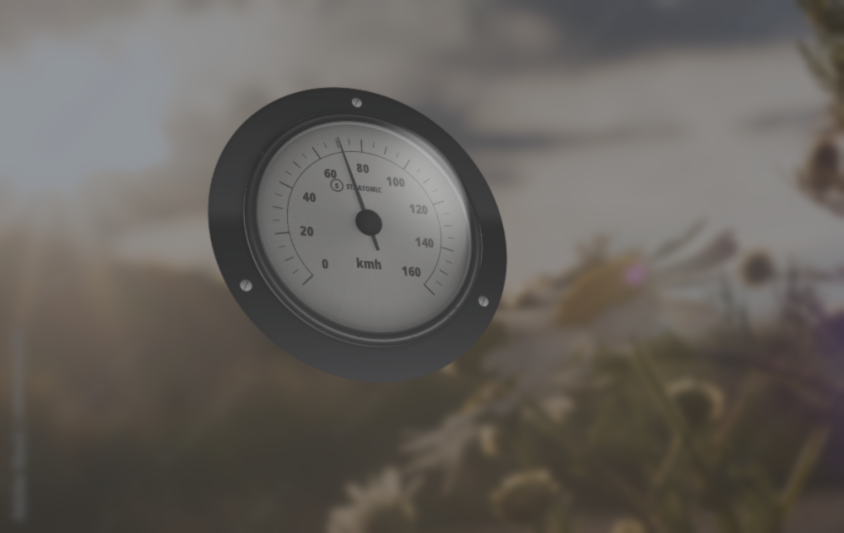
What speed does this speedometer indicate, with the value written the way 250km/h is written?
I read 70km/h
